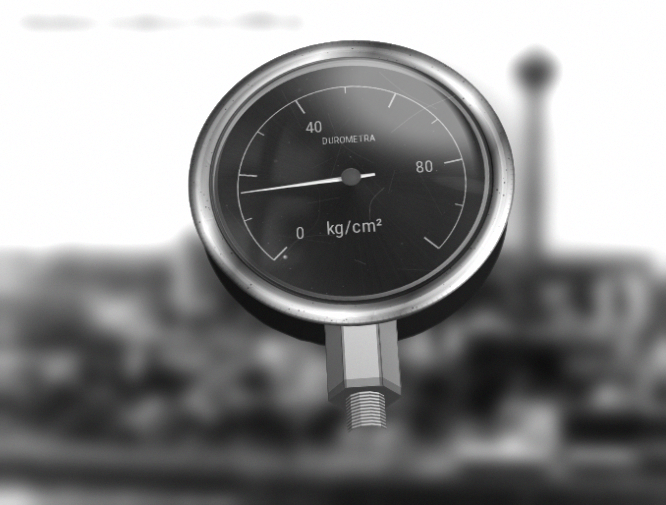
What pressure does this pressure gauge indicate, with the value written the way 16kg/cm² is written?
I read 15kg/cm²
